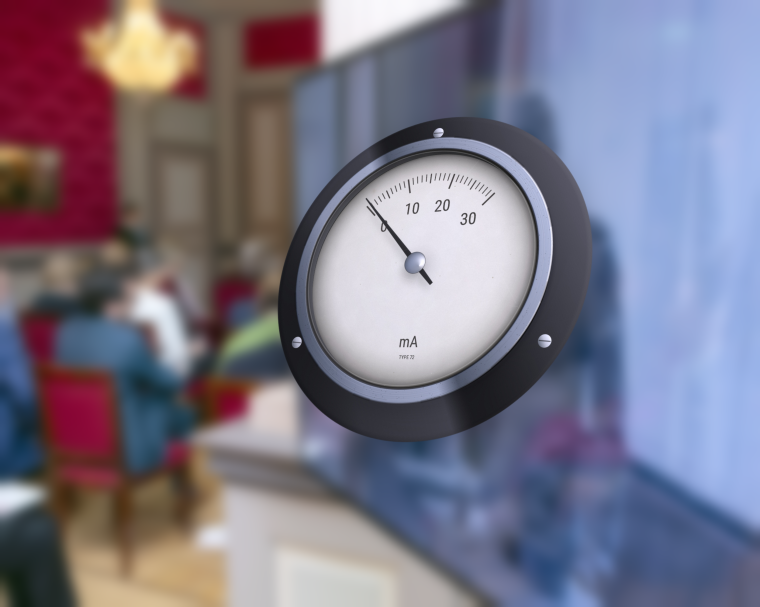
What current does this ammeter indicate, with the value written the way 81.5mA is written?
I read 1mA
